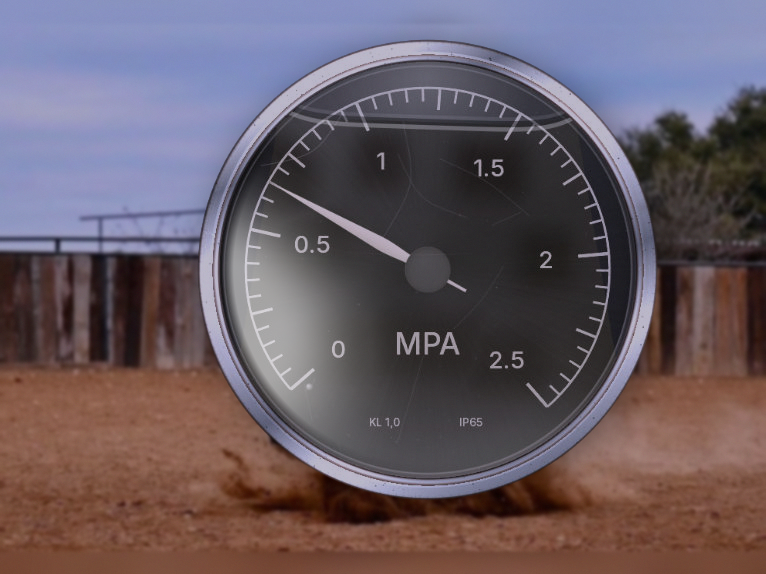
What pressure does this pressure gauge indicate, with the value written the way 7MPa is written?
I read 0.65MPa
